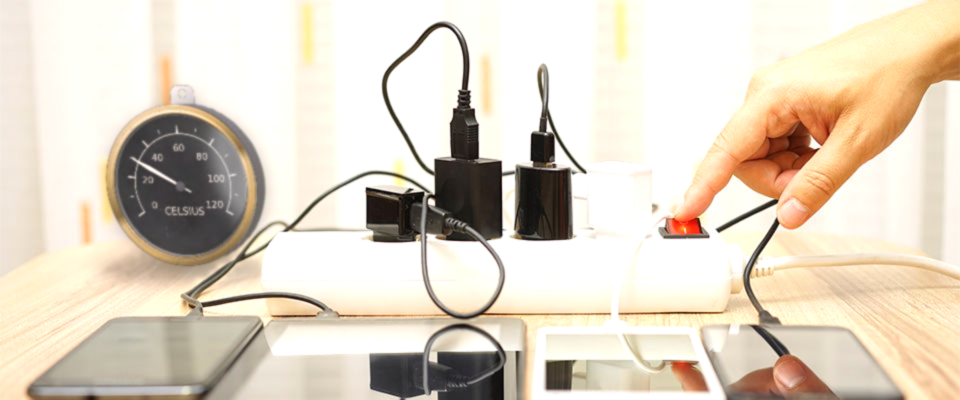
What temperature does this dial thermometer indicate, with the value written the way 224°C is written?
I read 30°C
